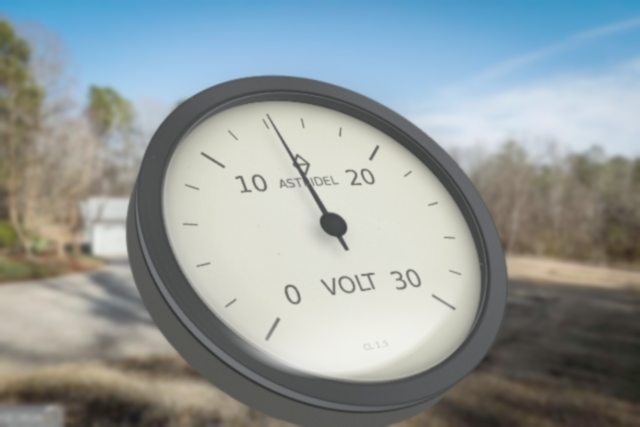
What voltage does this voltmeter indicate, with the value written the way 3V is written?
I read 14V
